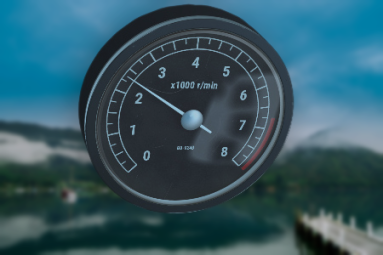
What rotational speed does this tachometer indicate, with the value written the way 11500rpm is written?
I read 2375rpm
